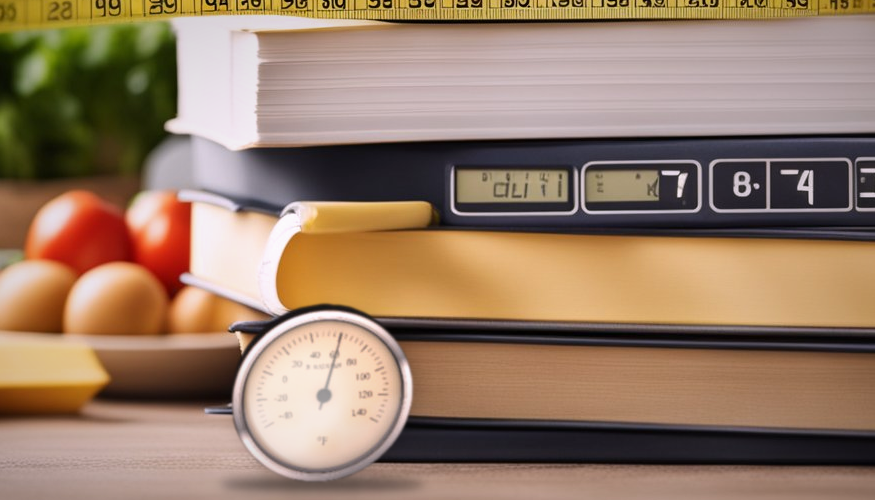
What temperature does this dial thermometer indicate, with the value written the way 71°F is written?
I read 60°F
